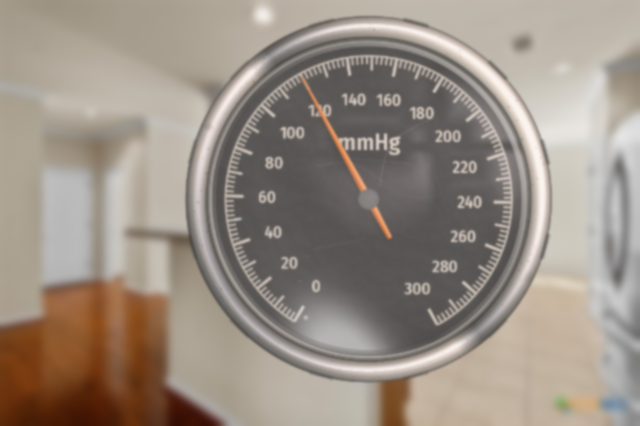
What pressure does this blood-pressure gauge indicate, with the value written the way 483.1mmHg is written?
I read 120mmHg
